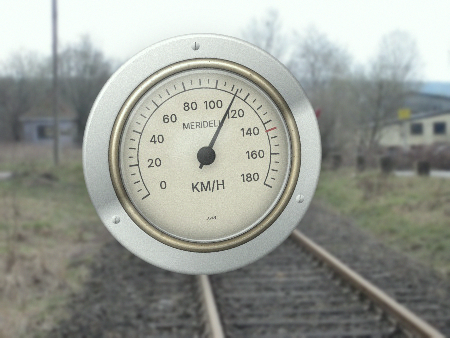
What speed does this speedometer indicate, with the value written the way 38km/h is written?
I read 112.5km/h
